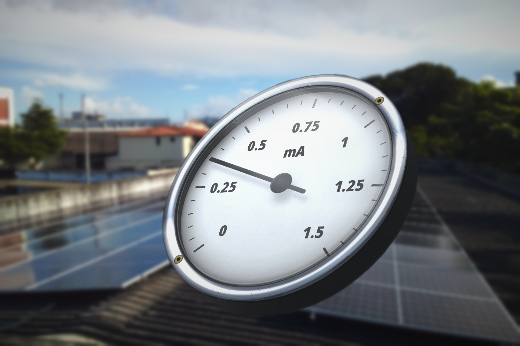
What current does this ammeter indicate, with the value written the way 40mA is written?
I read 0.35mA
